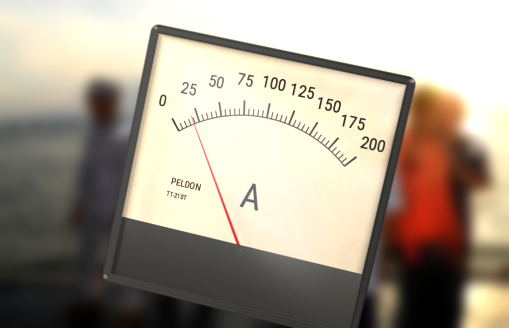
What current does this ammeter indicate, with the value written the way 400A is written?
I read 20A
